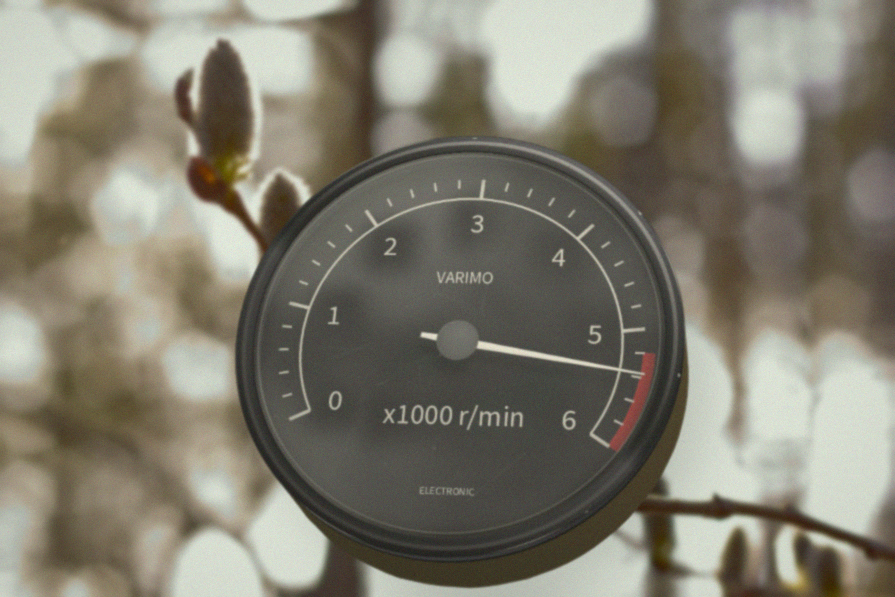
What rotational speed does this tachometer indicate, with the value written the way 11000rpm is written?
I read 5400rpm
